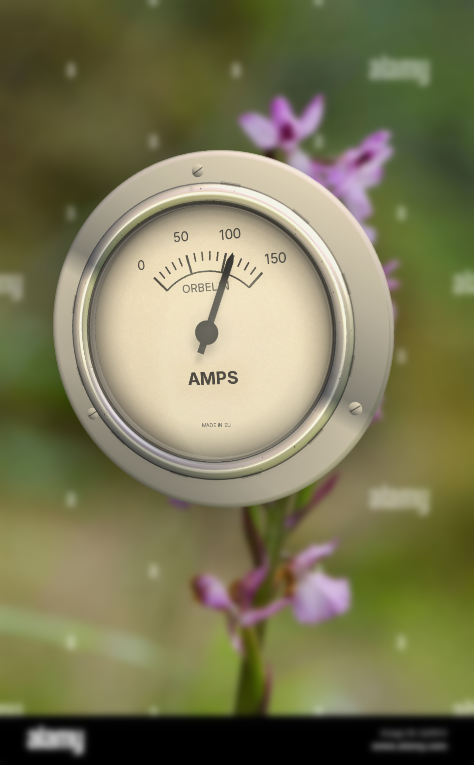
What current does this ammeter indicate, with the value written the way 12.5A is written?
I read 110A
